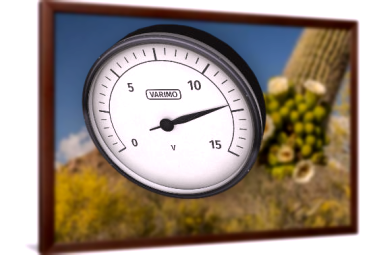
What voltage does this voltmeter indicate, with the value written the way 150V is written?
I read 12V
